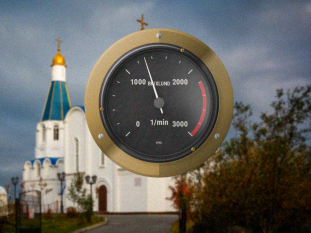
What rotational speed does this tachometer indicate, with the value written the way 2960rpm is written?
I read 1300rpm
